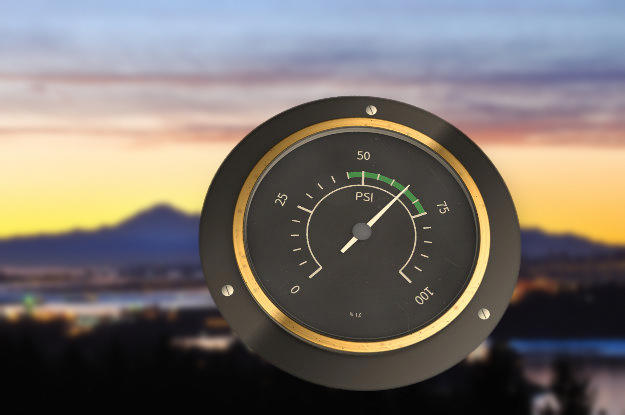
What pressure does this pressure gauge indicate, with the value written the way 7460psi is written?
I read 65psi
